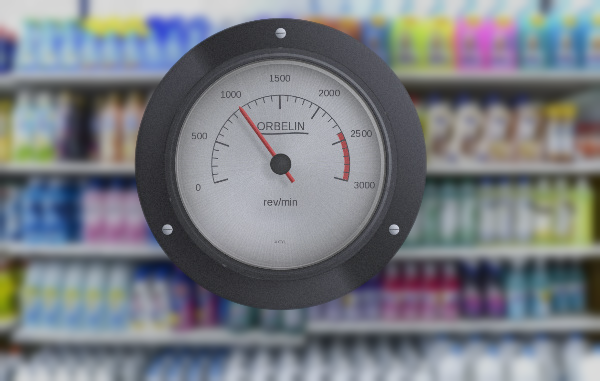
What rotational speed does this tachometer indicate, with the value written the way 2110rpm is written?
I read 1000rpm
